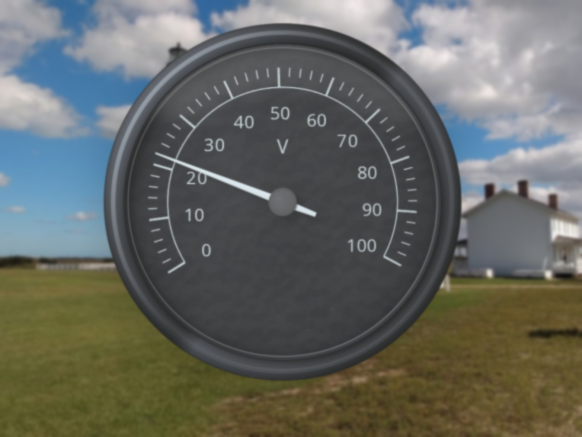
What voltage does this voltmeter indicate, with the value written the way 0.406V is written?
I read 22V
